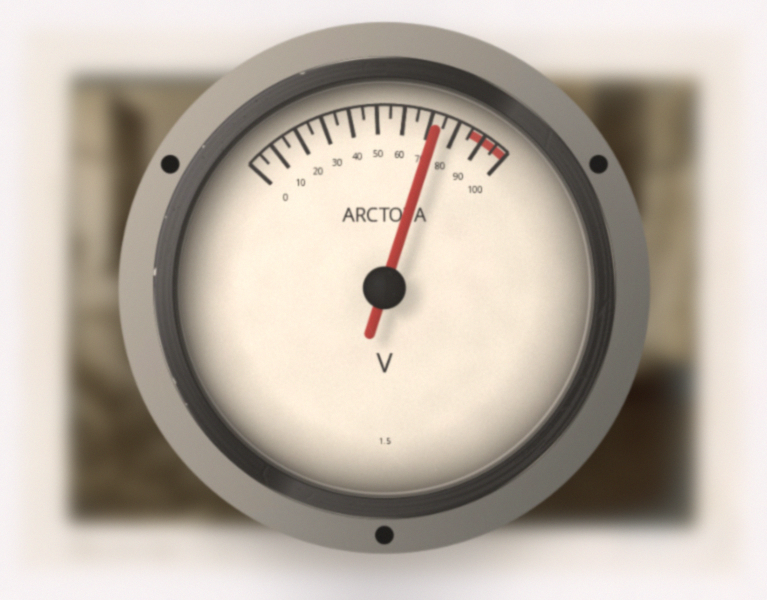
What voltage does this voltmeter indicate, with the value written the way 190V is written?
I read 72.5V
